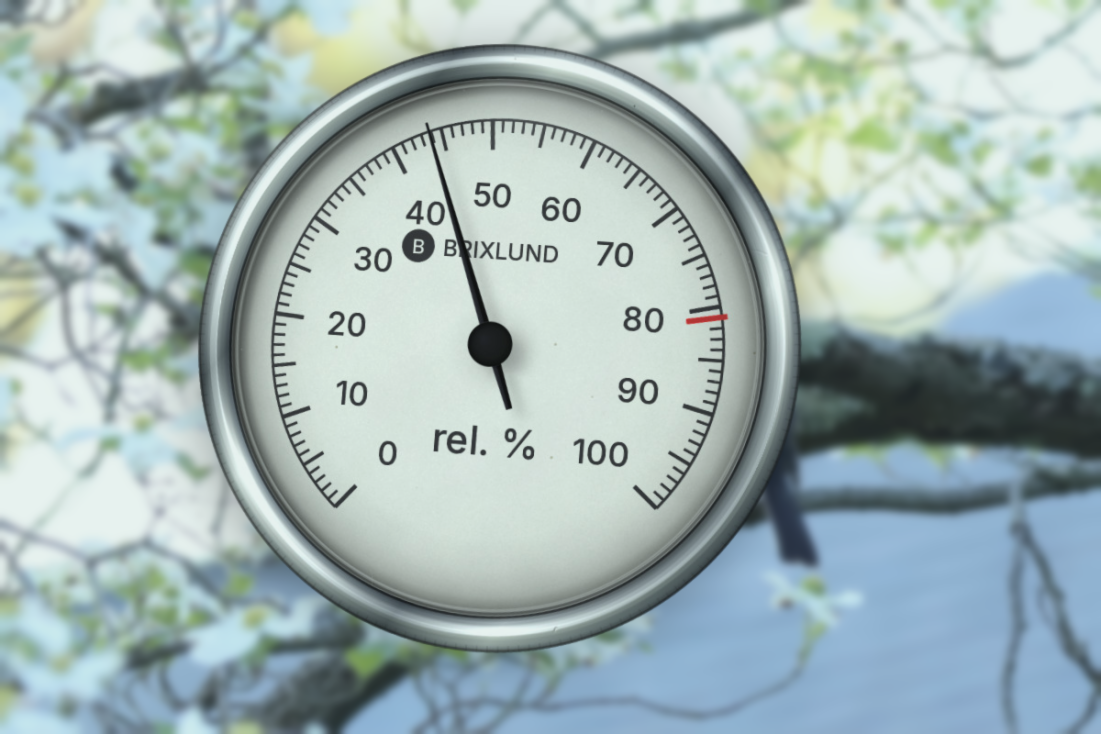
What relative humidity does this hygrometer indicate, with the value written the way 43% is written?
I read 44%
